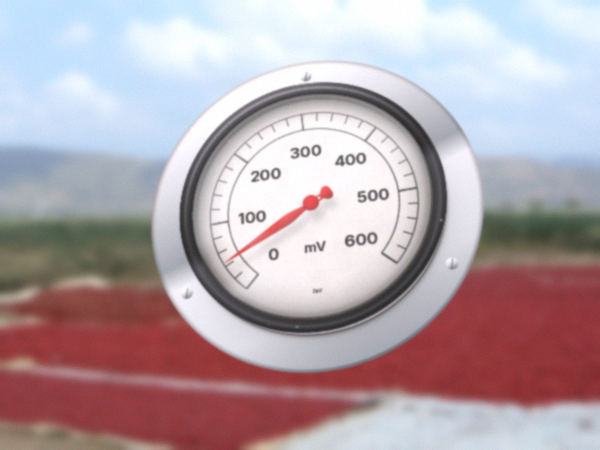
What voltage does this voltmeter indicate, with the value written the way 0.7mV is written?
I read 40mV
